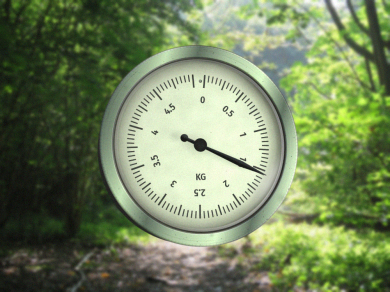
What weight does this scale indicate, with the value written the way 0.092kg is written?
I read 1.55kg
